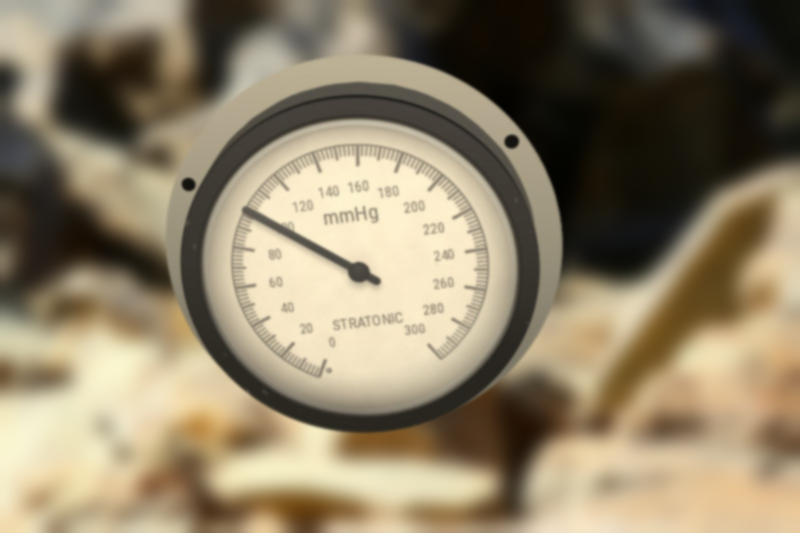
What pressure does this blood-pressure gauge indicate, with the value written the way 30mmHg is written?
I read 100mmHg
